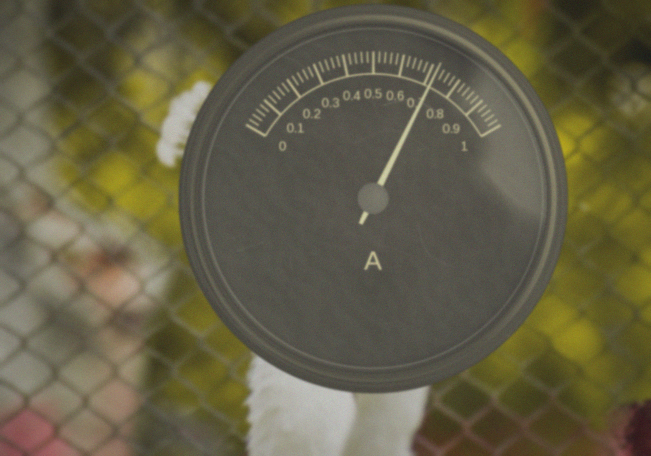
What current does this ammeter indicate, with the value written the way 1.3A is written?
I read 0.72A
